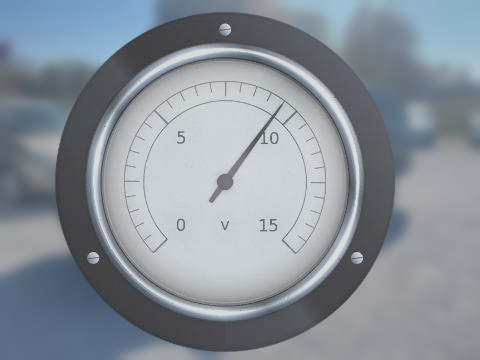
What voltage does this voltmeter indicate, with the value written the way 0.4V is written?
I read 9.5V
